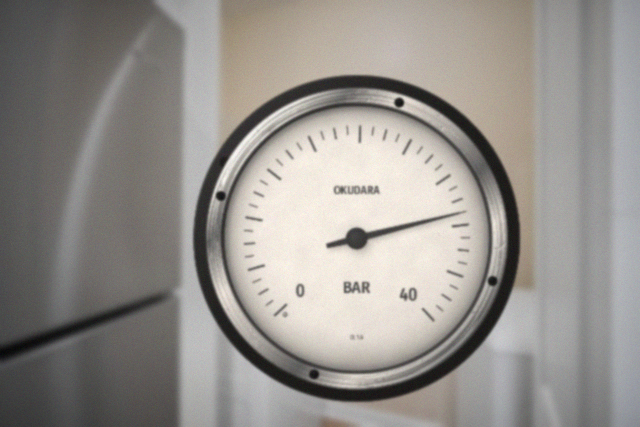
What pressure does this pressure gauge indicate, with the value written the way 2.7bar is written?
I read 31bar
